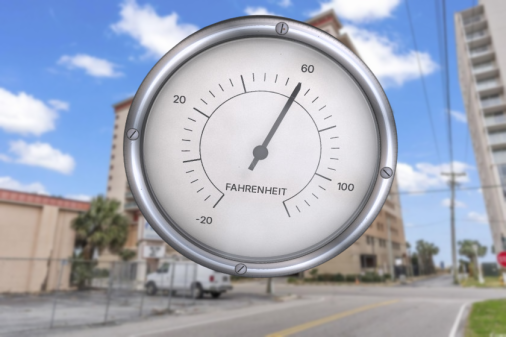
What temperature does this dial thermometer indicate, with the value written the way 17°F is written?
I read 60°F
